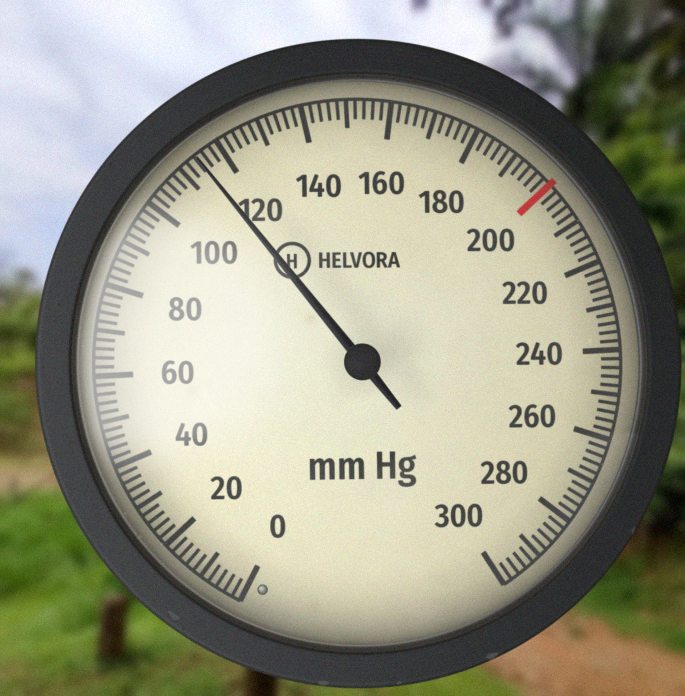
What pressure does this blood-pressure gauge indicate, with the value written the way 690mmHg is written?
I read 114mmHg
